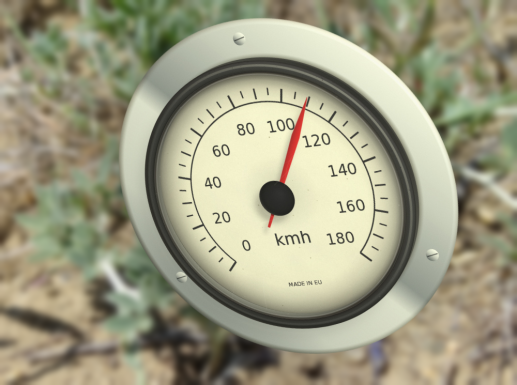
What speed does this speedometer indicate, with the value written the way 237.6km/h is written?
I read 110km/h
